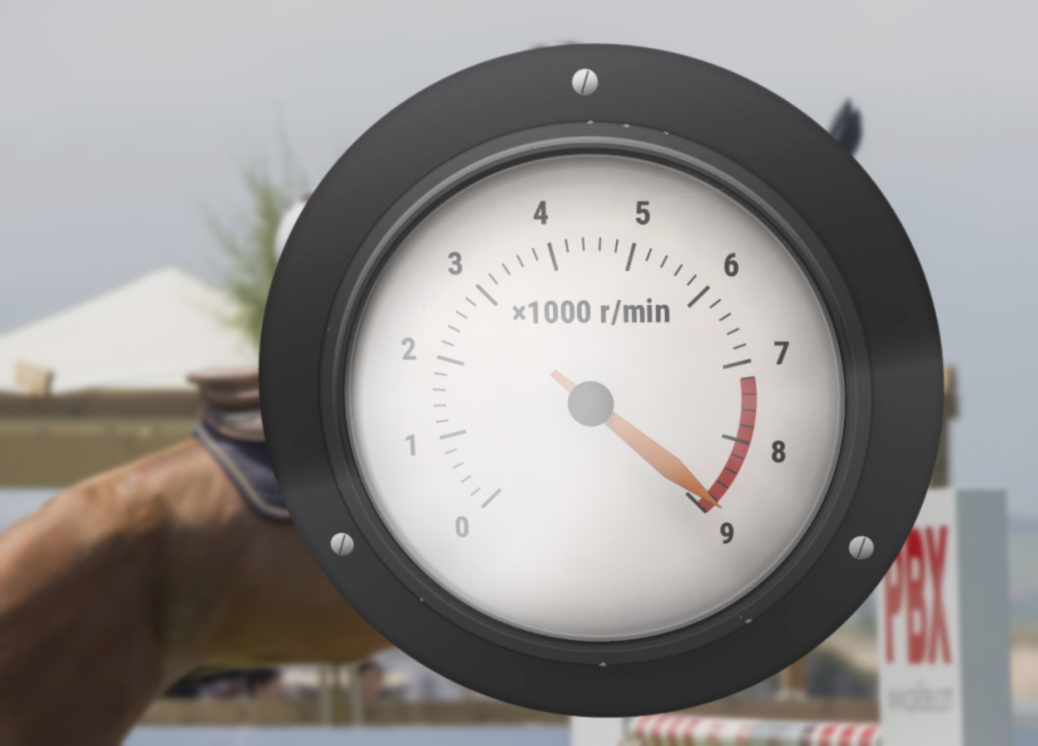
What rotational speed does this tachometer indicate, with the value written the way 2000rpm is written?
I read 8800rpm
